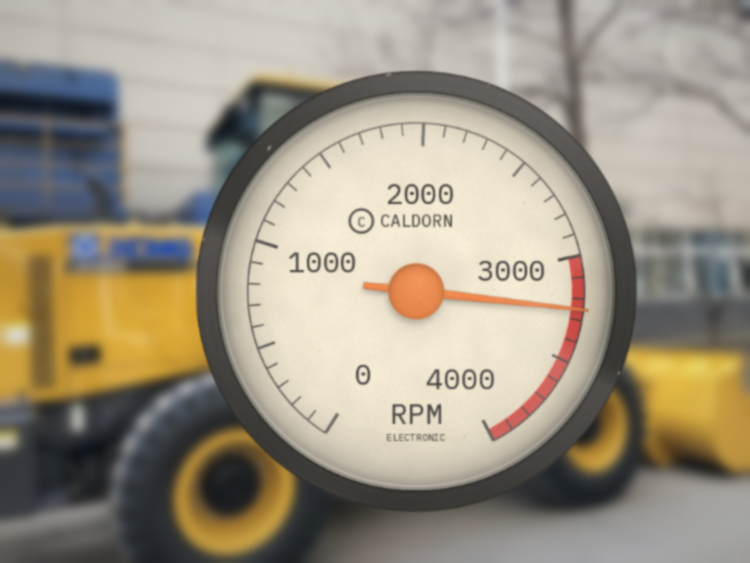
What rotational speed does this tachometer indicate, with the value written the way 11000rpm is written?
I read 3250rpm
